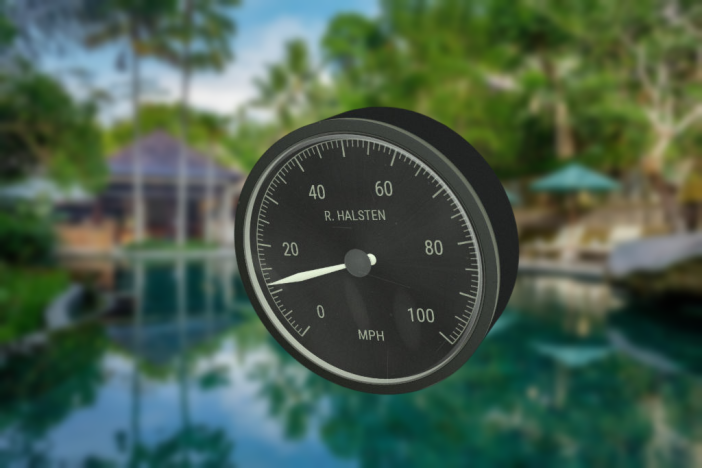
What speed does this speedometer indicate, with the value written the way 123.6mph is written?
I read 12mph
